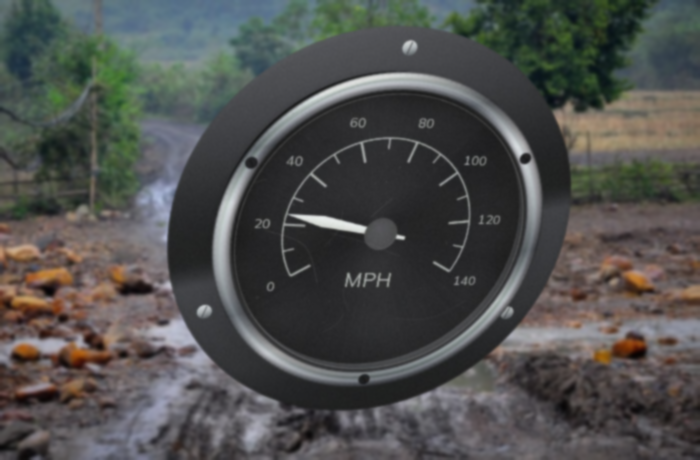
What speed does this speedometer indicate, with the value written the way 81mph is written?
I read 25mph
